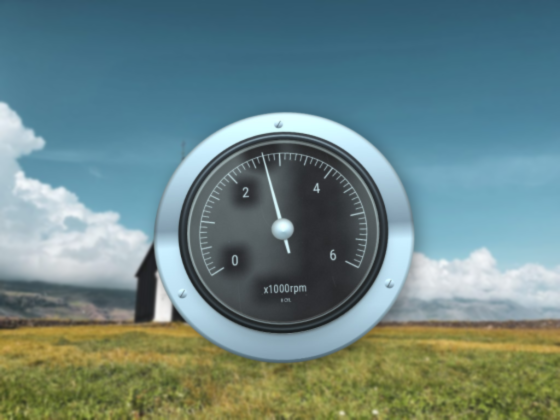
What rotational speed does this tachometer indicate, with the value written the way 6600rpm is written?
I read 2700rpm
